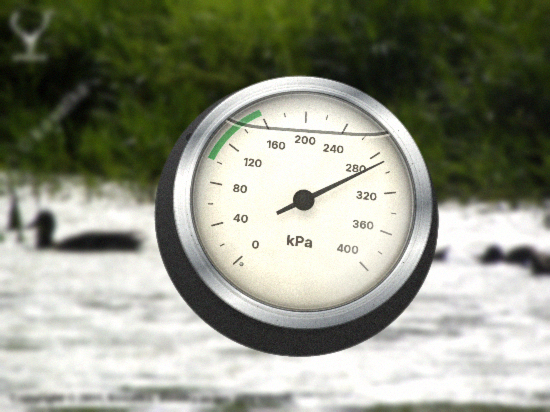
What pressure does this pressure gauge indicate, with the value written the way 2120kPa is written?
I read 290kPa
